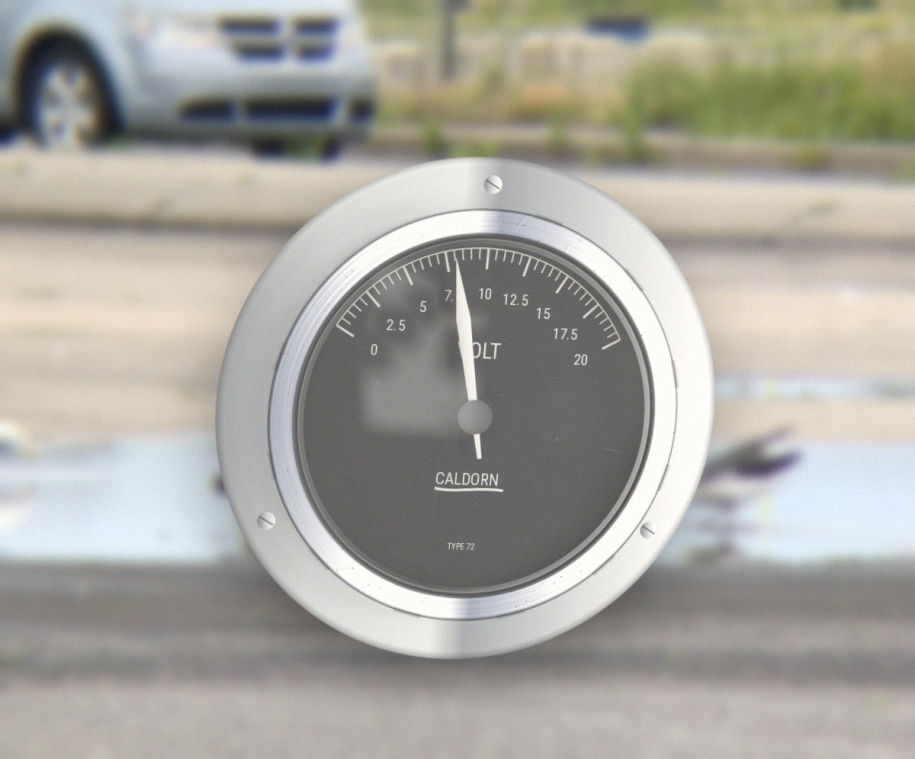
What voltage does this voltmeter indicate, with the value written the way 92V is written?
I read 8V
